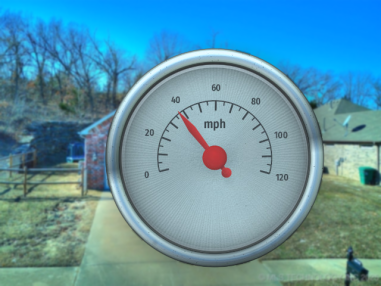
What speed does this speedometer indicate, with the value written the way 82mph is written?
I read 37.5mph
